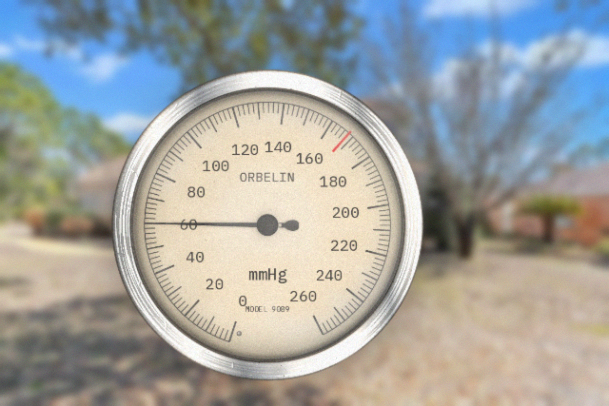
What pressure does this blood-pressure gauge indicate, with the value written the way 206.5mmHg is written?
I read 60mmHg
